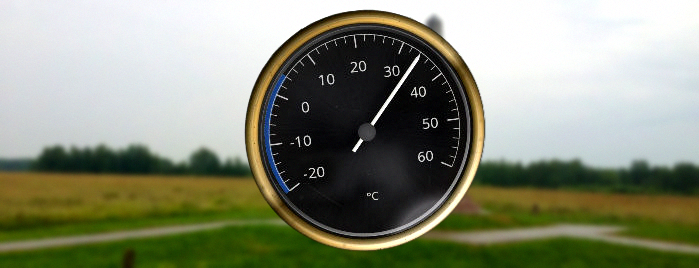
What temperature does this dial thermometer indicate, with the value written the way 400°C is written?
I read 34°C
